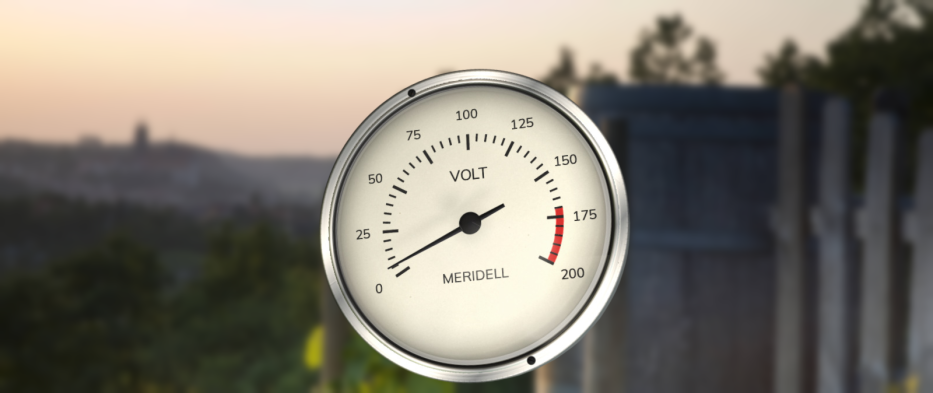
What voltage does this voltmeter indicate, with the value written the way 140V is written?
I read 5V
